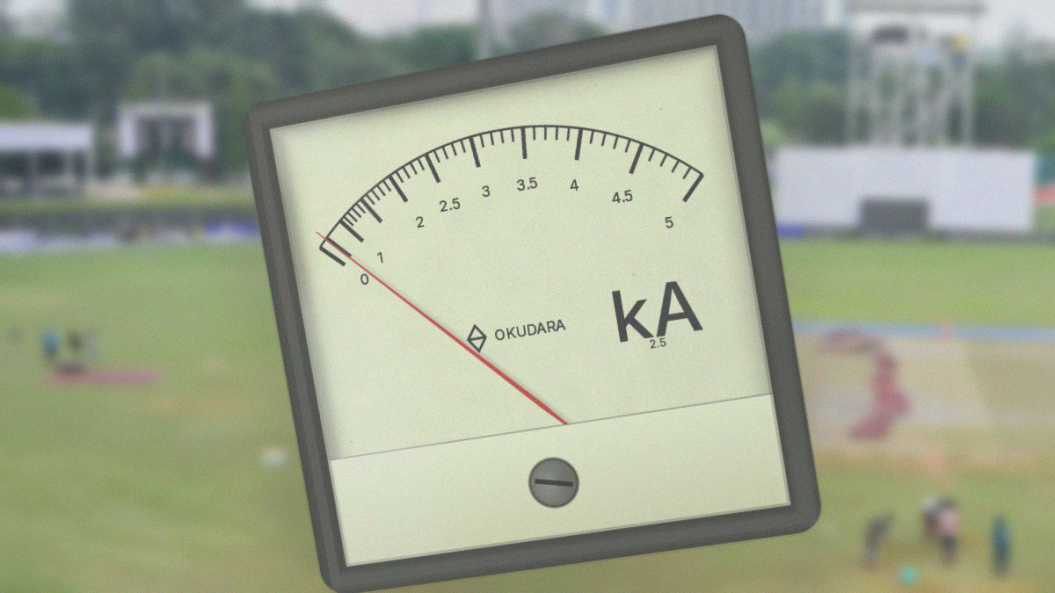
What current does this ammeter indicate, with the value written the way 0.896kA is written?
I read 0.5kA
